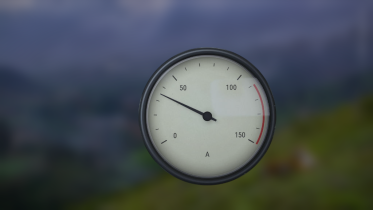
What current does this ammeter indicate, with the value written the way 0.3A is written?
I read 35A
